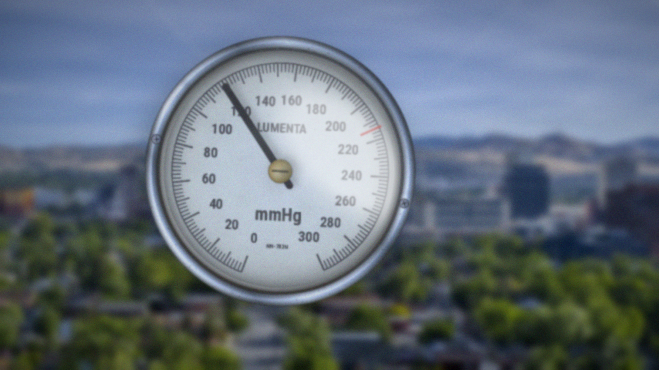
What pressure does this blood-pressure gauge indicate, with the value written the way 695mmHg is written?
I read 120mmHg
